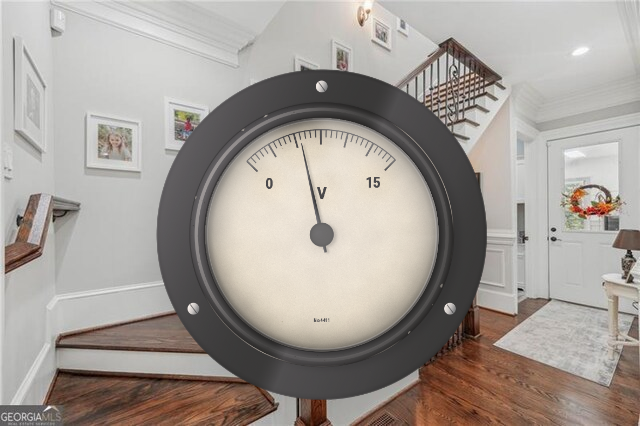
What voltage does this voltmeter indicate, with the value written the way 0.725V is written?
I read 5.5V
